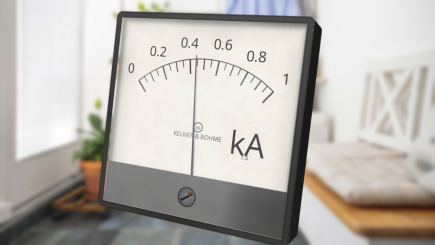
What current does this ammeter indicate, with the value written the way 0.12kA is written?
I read 0.45kA
